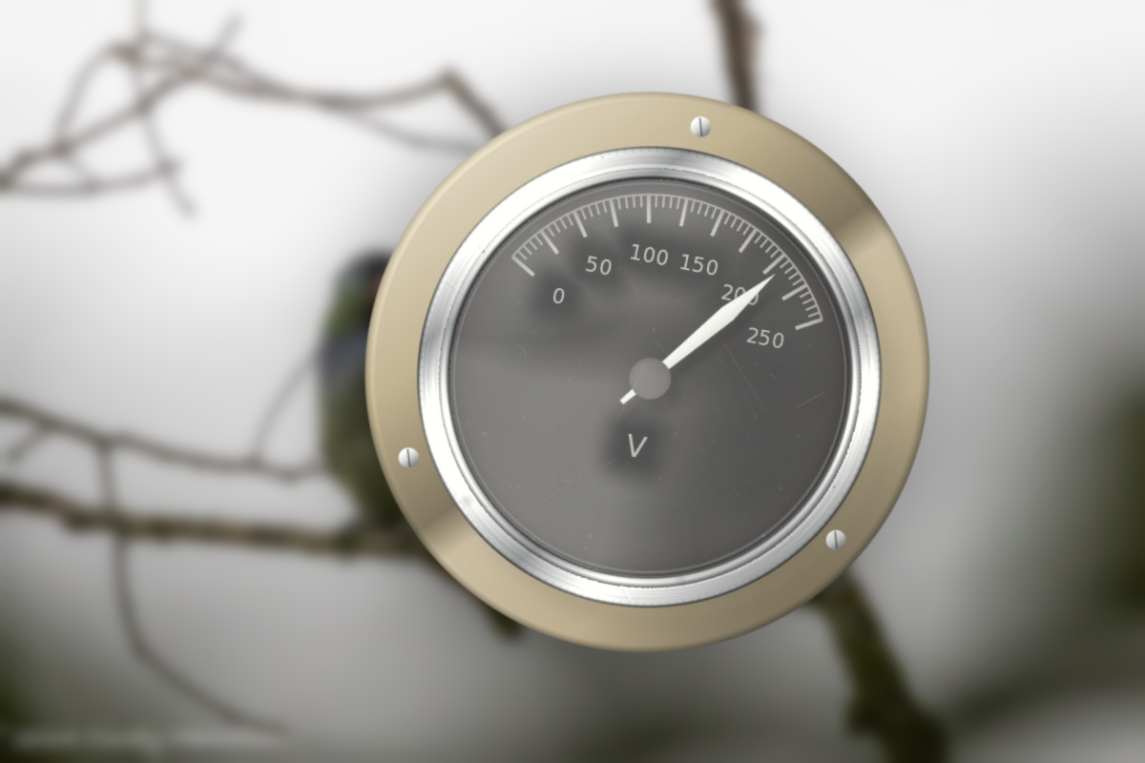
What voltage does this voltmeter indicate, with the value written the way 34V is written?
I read 205V
